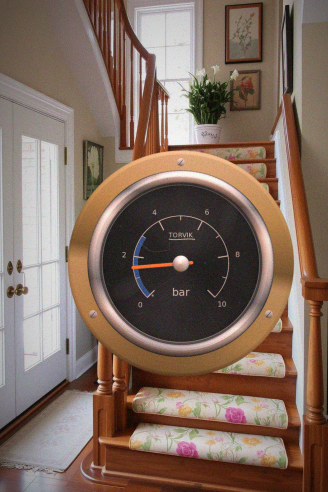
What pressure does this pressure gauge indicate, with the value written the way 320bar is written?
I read 1.5bar
